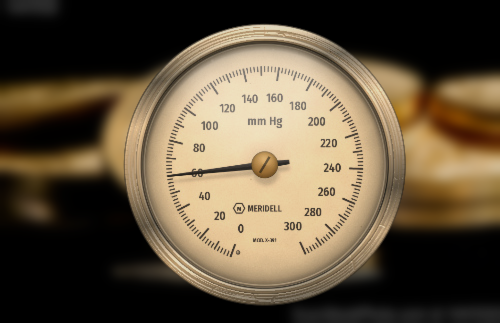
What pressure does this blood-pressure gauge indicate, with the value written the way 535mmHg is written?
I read 60mmHg
